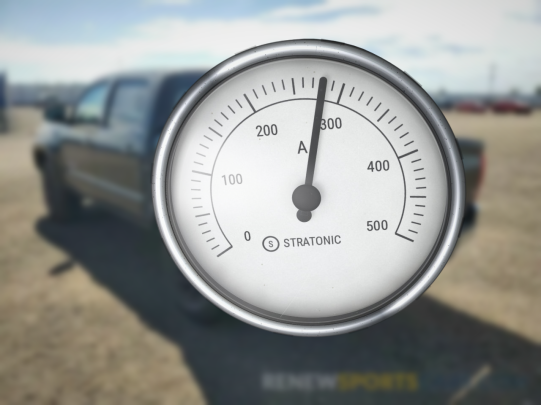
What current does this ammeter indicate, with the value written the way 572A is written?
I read 280A
